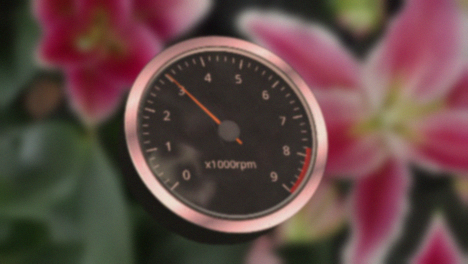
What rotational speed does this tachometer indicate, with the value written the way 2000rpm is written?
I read 3000rpm
